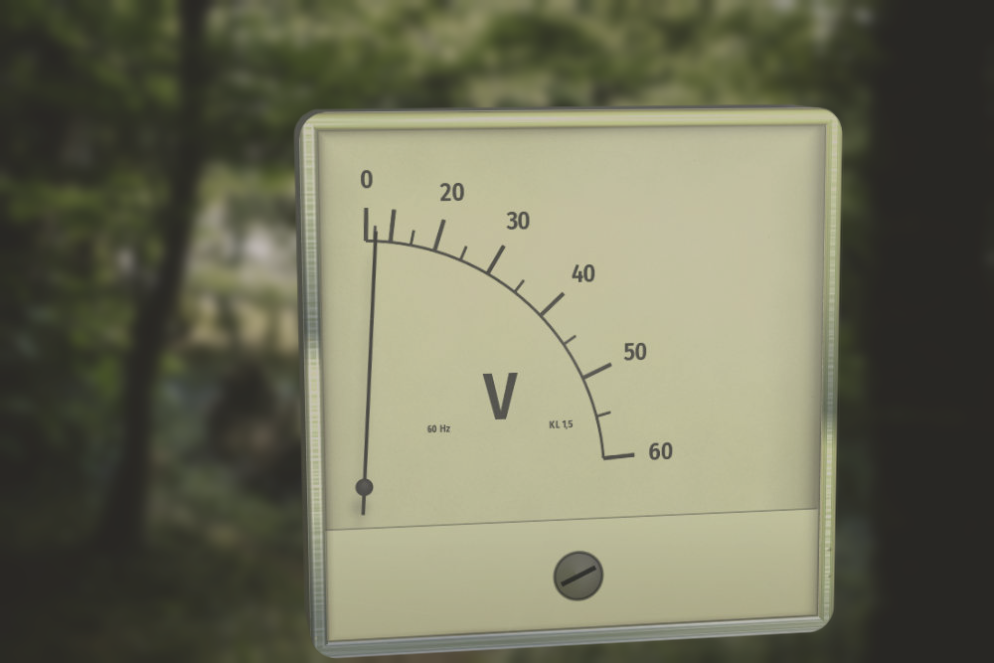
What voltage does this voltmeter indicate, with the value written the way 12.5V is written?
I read 5V
